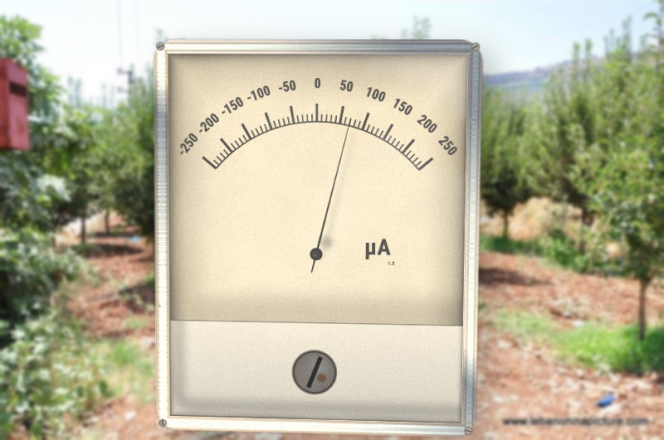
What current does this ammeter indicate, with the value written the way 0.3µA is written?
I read 70µA
